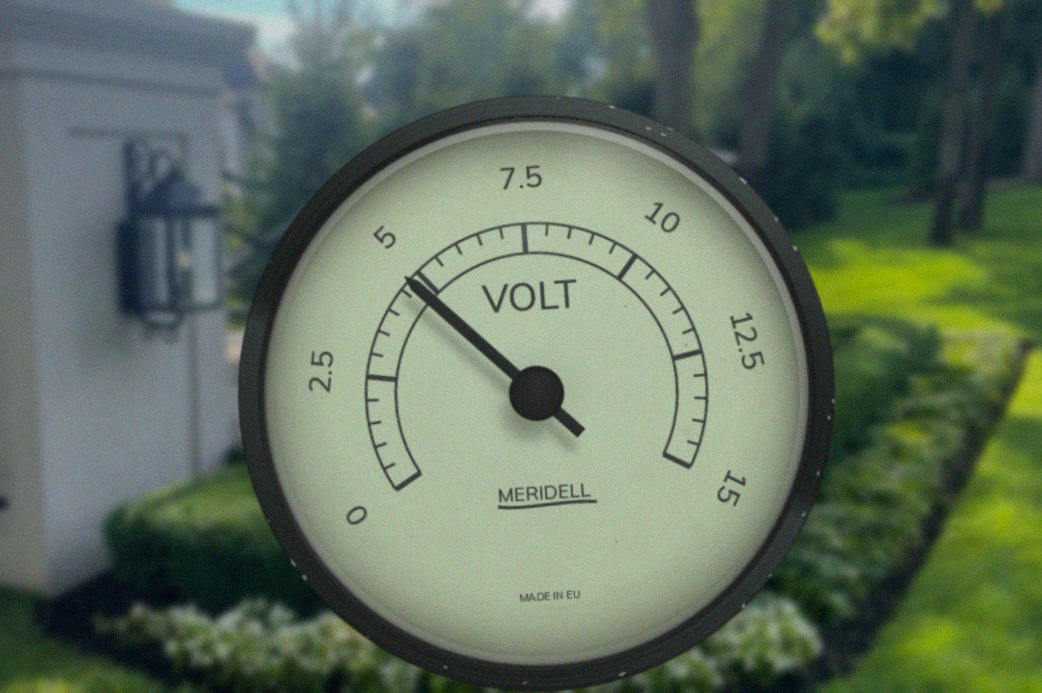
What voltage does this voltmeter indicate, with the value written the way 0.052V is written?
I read 4.75V
